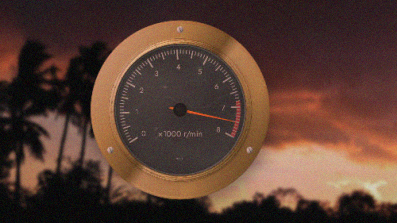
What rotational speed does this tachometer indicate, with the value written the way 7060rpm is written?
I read 7500rpm
